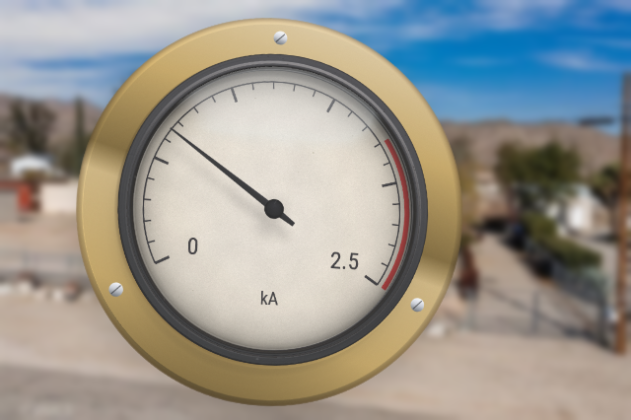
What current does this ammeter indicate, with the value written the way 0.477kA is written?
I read 0.65kA
